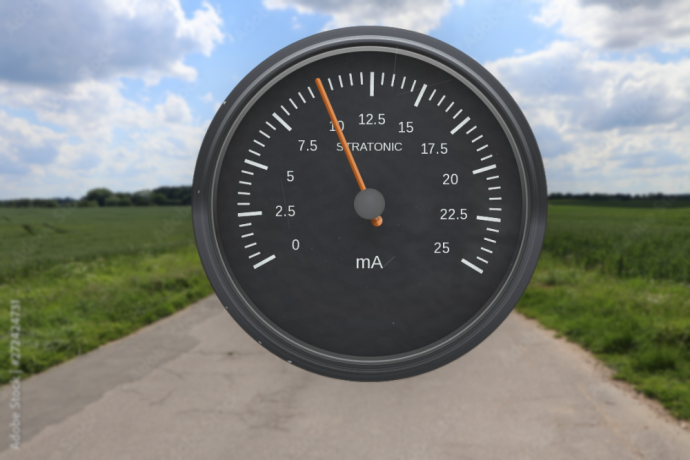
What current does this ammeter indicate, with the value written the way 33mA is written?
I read 10mA
